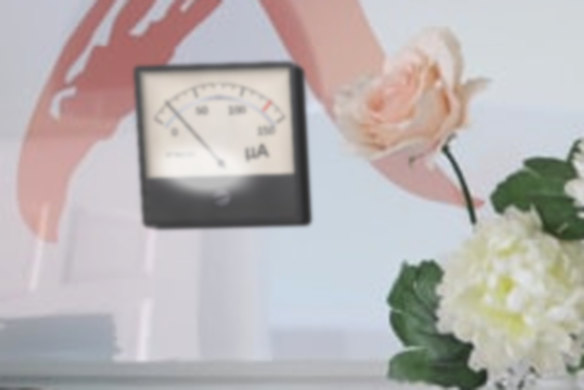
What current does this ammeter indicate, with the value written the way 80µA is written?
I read 20µA
